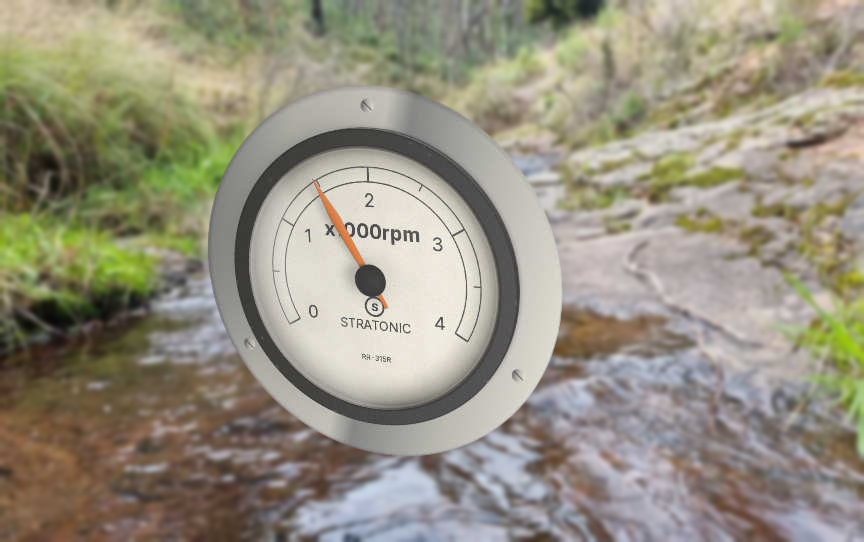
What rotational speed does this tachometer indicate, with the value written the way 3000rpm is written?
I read 1500rpm
